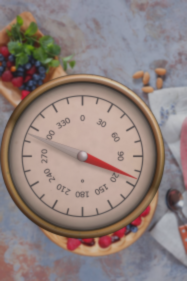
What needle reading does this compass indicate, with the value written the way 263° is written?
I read 112.5°
